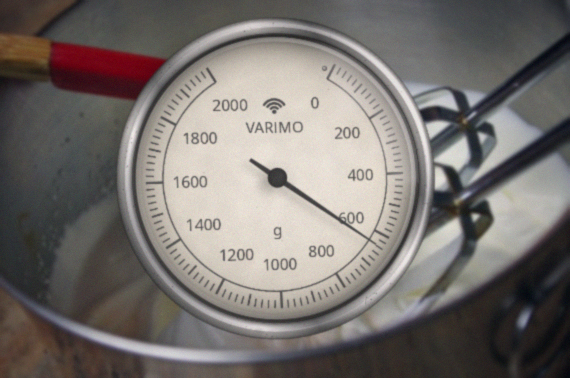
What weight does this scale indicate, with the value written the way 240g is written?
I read 640g
